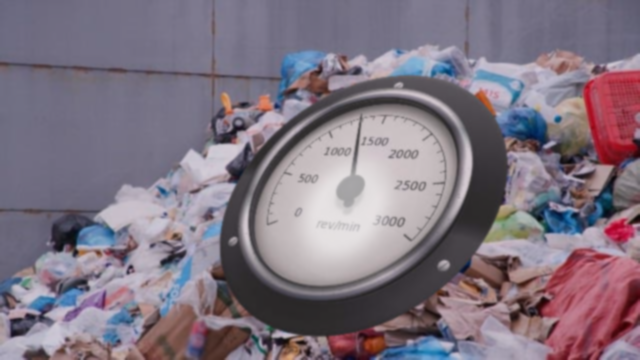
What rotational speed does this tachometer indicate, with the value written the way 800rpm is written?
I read 1300rpm
